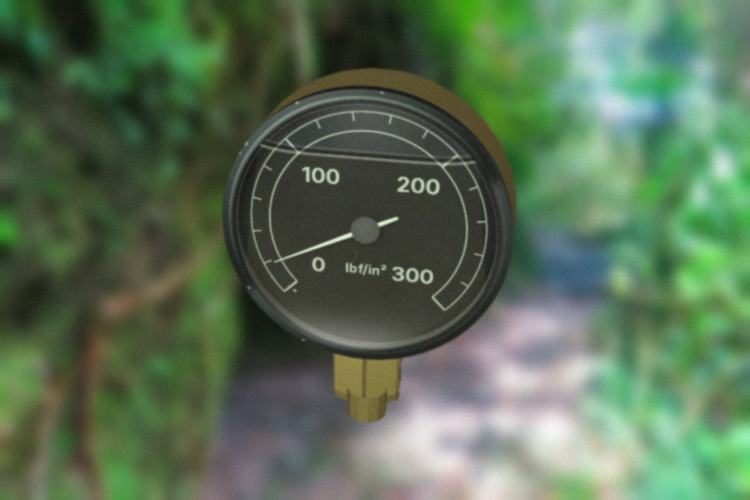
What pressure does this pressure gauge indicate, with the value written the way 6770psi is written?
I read 20psi
